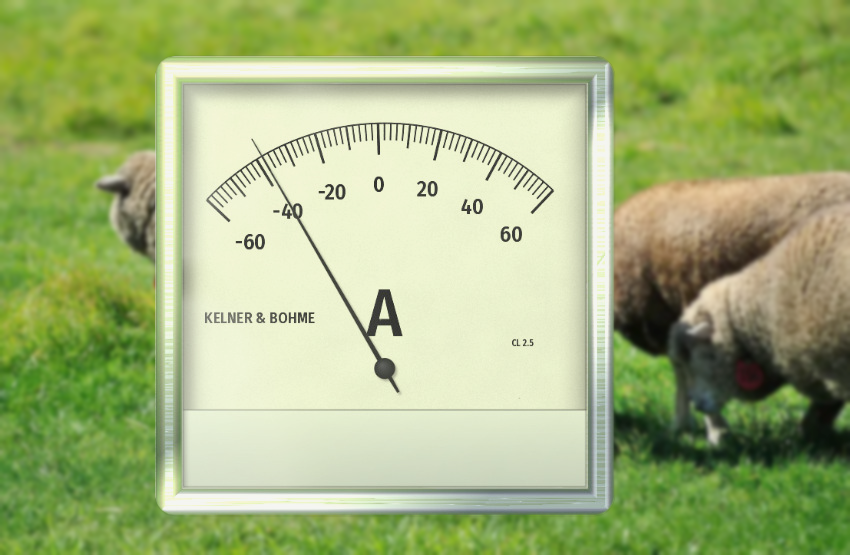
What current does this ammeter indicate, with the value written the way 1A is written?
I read -38A
